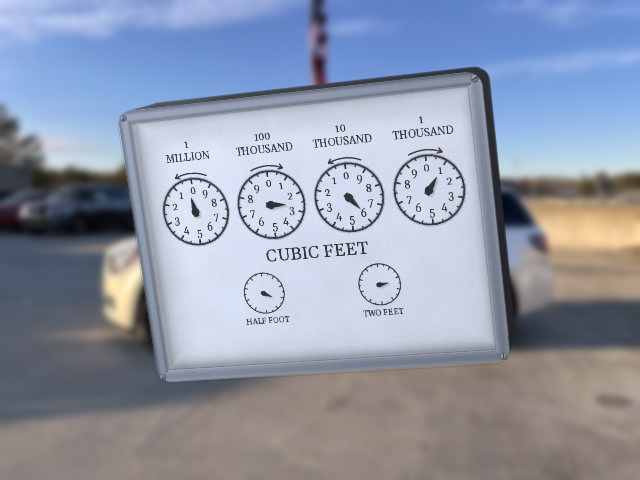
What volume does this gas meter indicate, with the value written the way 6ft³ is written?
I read 26100ft³
